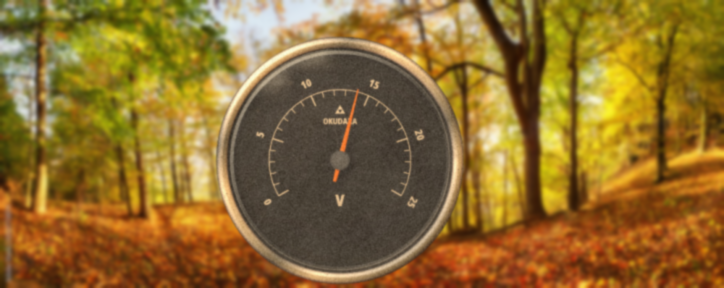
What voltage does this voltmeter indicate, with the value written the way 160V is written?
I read 14V
